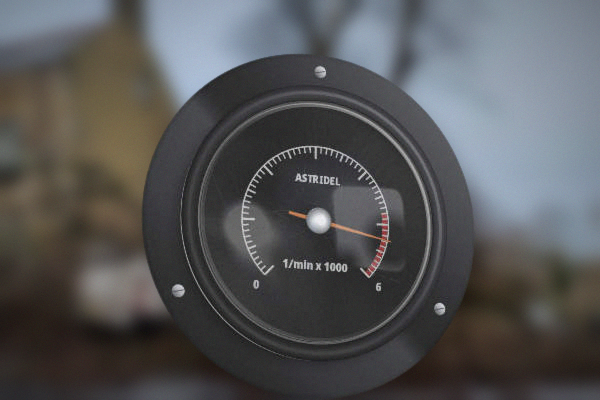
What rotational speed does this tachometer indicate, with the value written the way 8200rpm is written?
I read 5300rpm
